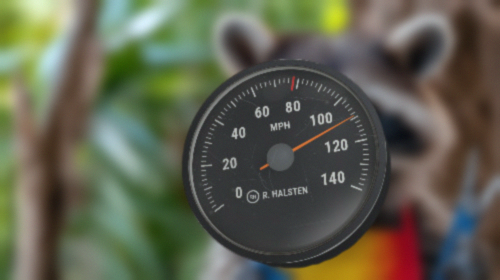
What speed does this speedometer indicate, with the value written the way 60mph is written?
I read 110mph
